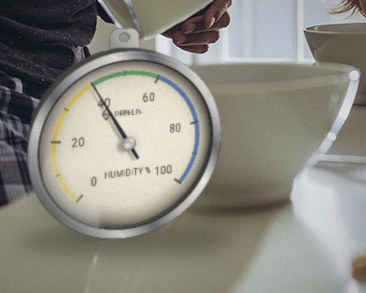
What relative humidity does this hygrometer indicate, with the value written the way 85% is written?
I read 40%
